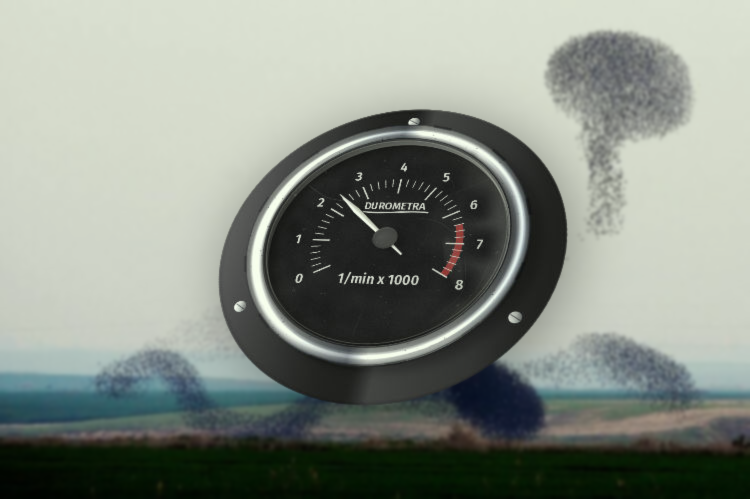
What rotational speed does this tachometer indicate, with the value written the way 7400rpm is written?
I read 2400rpm
